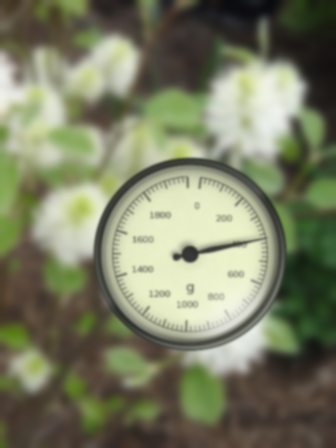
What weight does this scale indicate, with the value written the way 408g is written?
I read 400g
